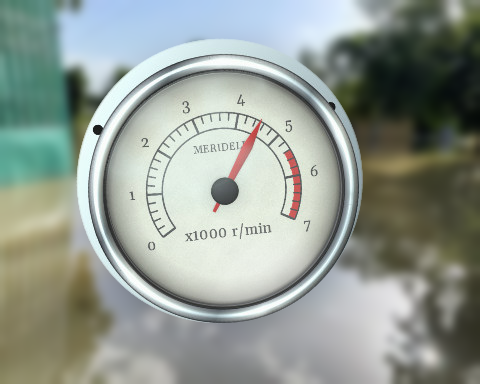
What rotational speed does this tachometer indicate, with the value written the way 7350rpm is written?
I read 4500rpm
